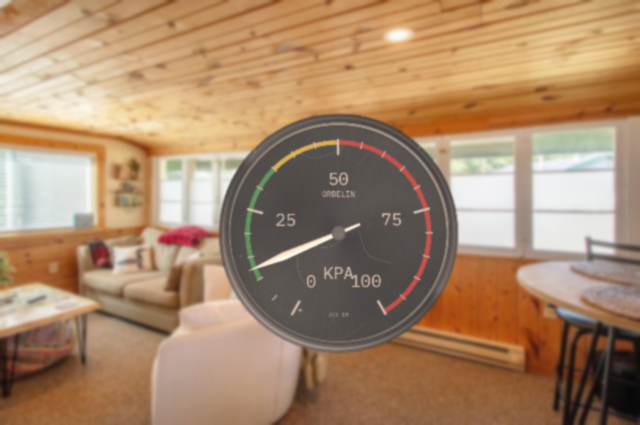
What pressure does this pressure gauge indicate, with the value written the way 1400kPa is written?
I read 12.5kPa
